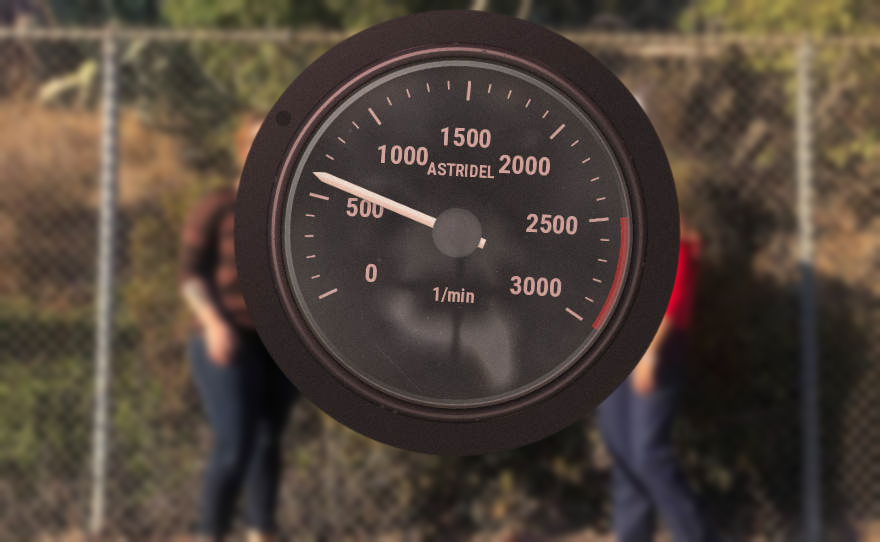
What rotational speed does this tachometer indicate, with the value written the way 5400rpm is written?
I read 600rpm
